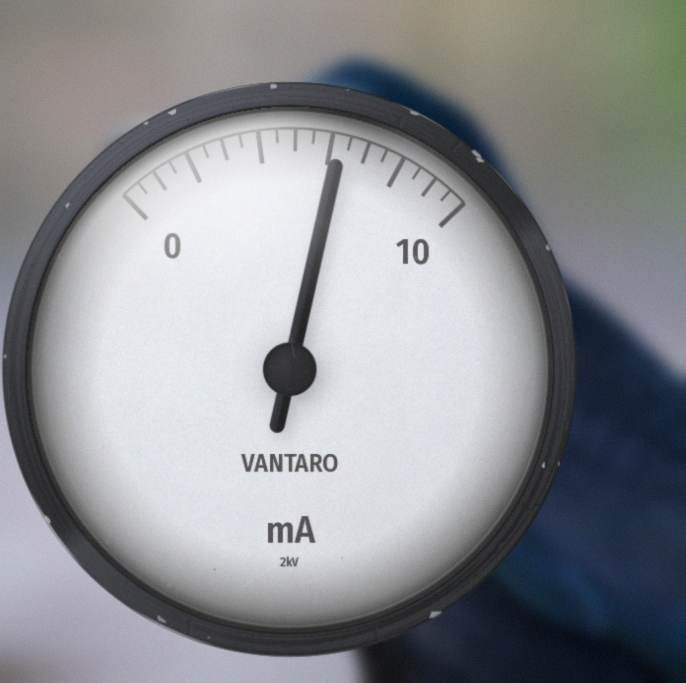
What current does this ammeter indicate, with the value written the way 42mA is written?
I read 6.25mA
